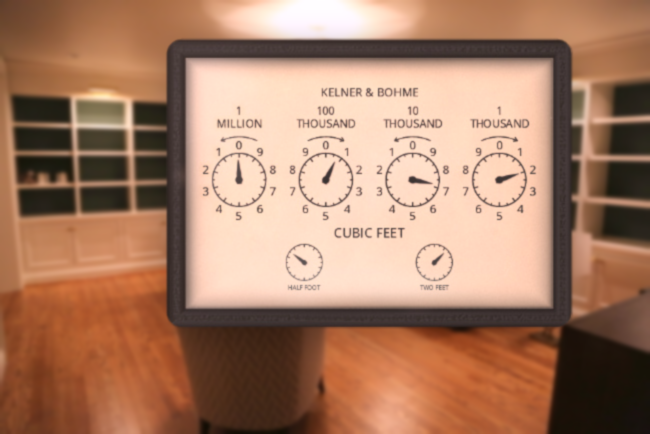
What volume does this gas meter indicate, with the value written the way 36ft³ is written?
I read 7200ft³
